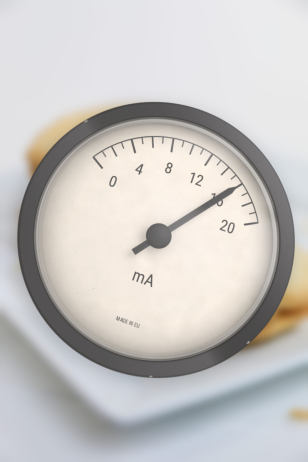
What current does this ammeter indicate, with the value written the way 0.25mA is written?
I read 16mA
